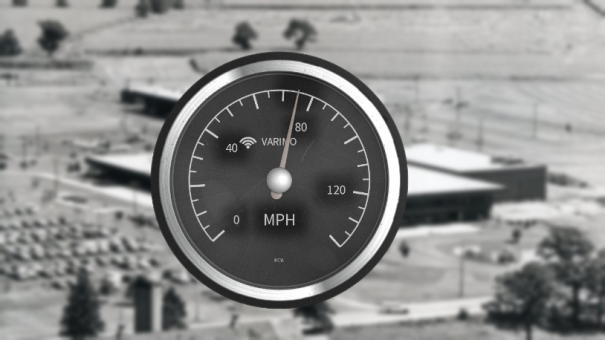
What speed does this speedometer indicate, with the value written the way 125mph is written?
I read 75mph
